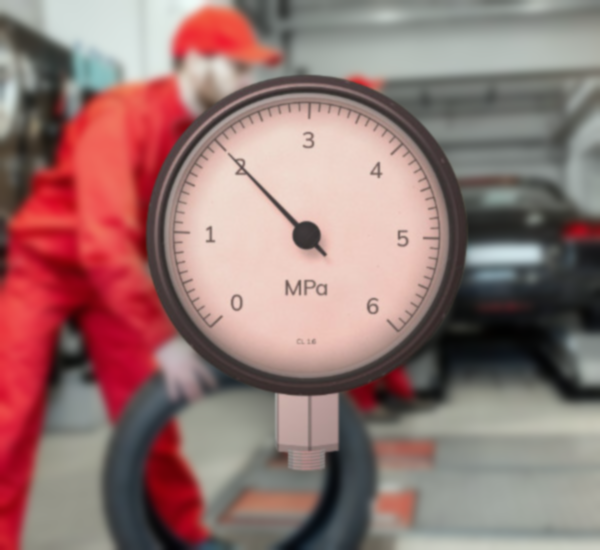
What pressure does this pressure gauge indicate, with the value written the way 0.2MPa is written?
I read 2MPa
